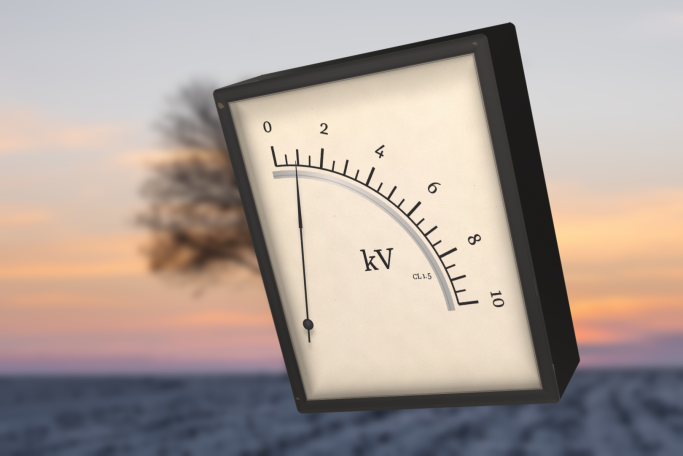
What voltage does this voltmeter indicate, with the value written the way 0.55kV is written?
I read 1kV
